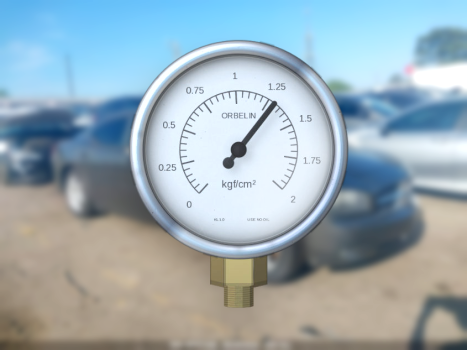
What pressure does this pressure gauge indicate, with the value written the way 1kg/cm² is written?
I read 1.3kg/cm²
